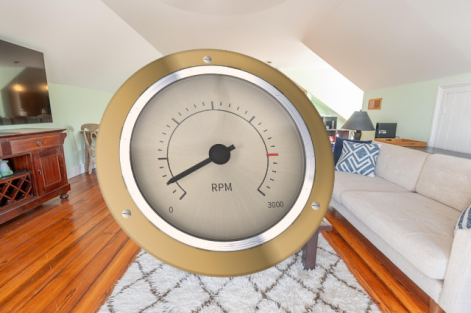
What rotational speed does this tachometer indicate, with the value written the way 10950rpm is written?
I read 200rpm
